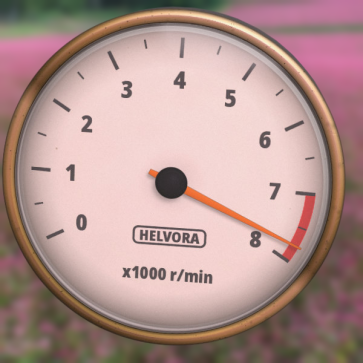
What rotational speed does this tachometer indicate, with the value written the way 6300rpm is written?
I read 7750rpm
